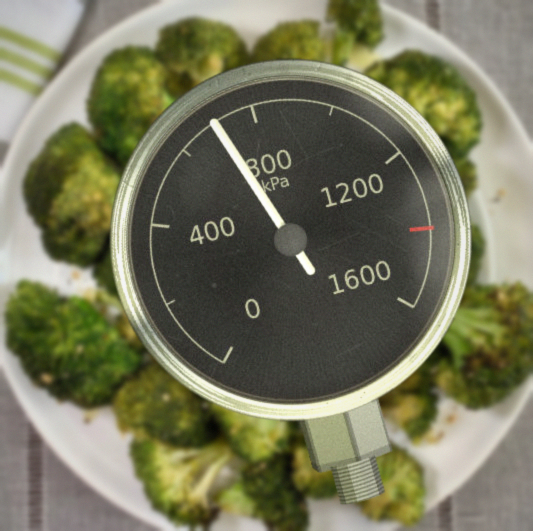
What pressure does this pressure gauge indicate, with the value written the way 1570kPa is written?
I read 700kPa
